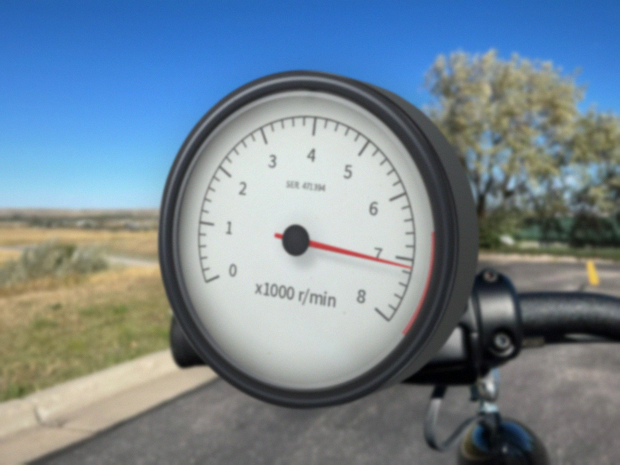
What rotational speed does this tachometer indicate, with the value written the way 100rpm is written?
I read 7100rpm
